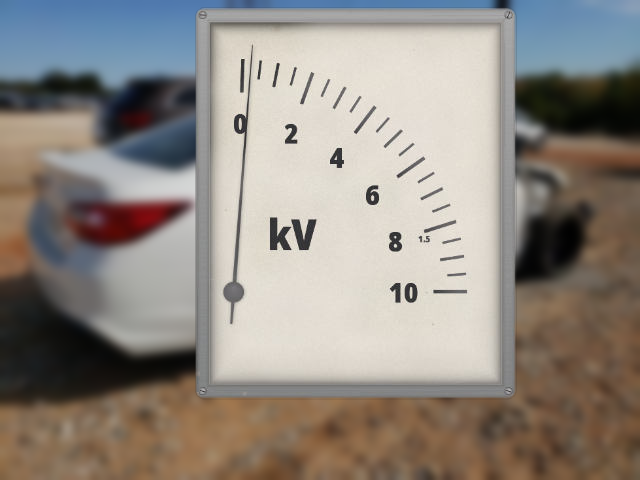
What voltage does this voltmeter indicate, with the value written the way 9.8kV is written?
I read 0.25kV
